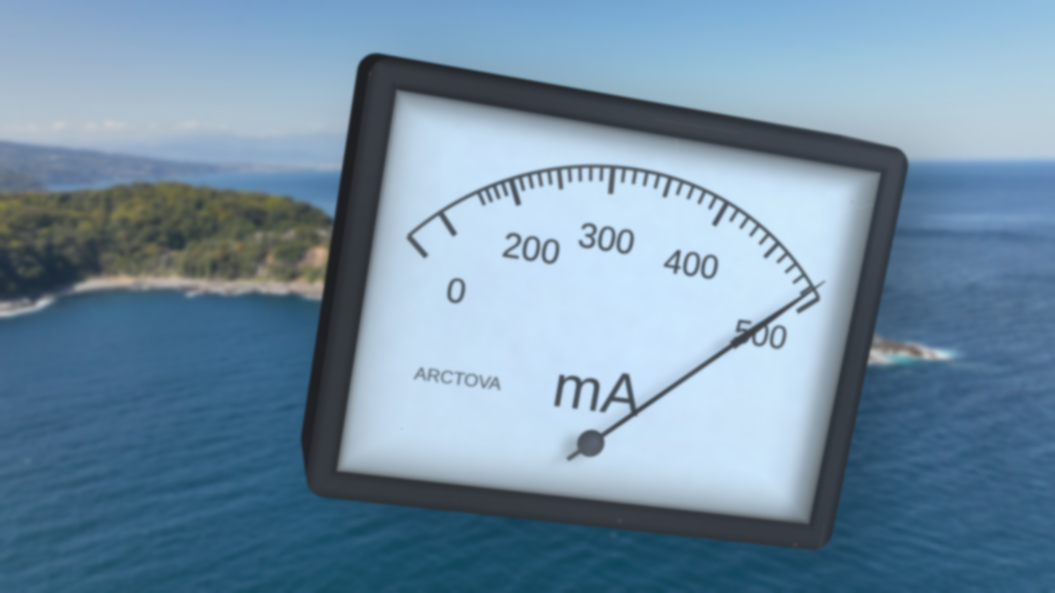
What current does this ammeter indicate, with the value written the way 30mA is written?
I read 490mA
